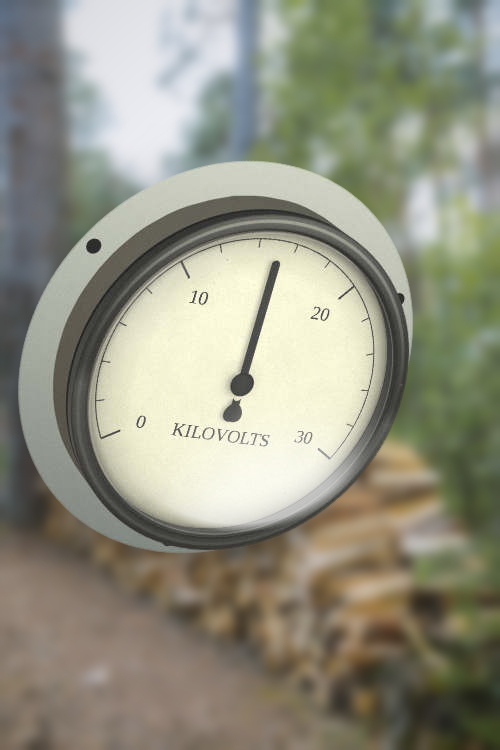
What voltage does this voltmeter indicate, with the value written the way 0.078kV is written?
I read 15kV
